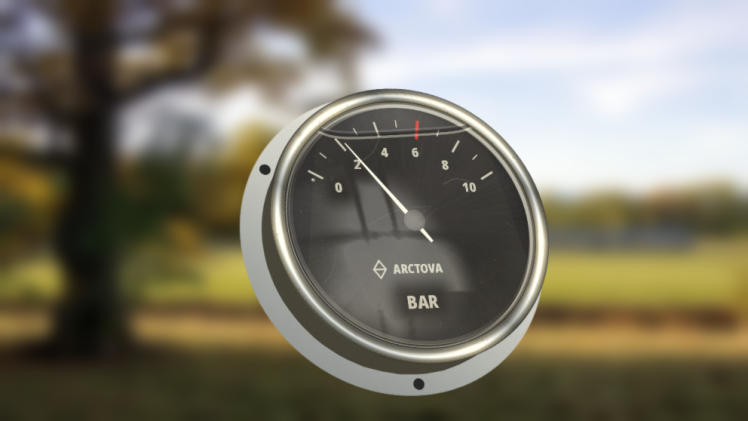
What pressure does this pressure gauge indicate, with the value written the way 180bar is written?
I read 2bar
